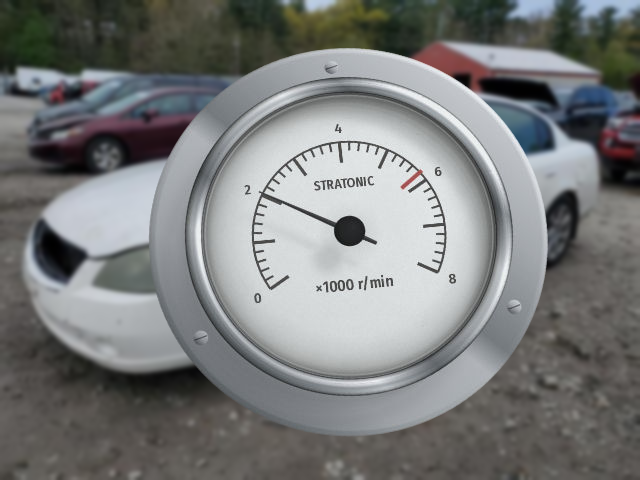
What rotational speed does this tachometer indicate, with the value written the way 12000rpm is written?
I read 2000rpm
